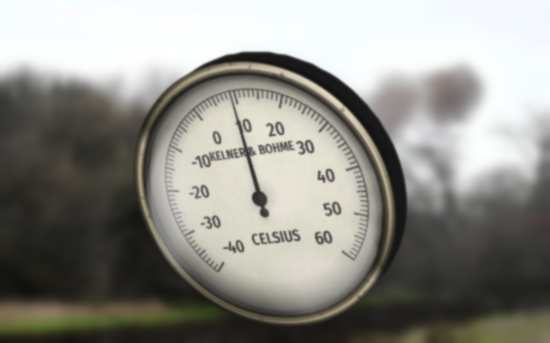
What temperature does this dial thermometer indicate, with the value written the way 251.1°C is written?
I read 10°C
